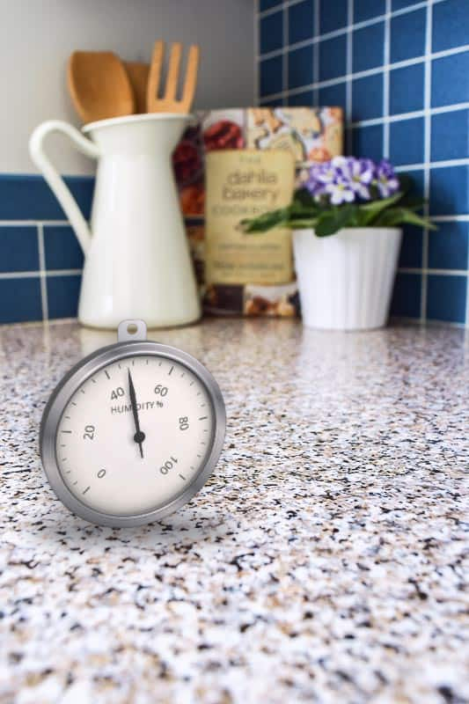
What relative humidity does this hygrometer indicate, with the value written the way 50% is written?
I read 46%
